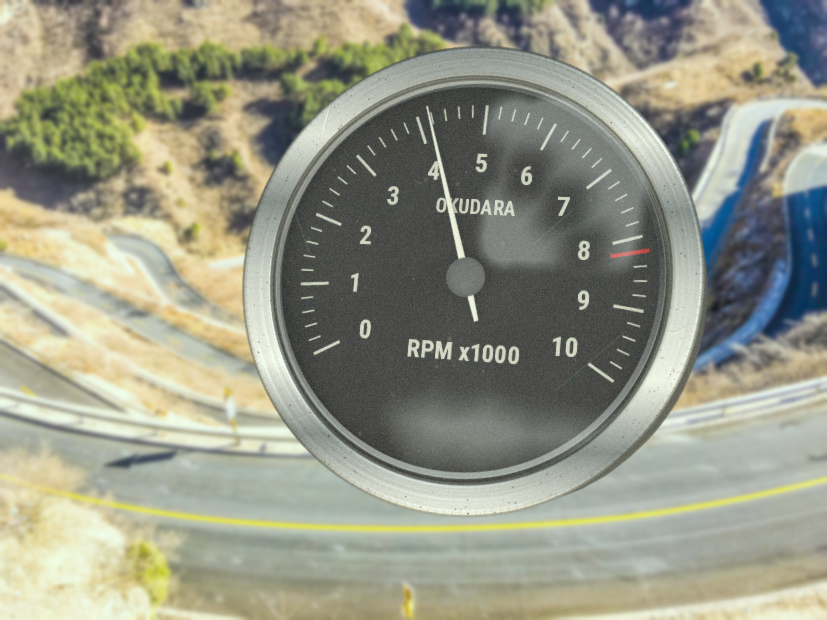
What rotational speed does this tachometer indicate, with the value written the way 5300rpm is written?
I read 4200rpm
